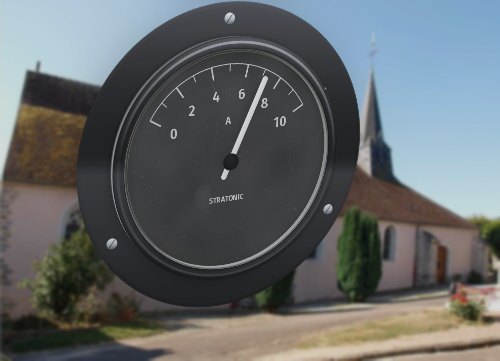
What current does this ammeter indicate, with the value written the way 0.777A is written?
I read 7A
